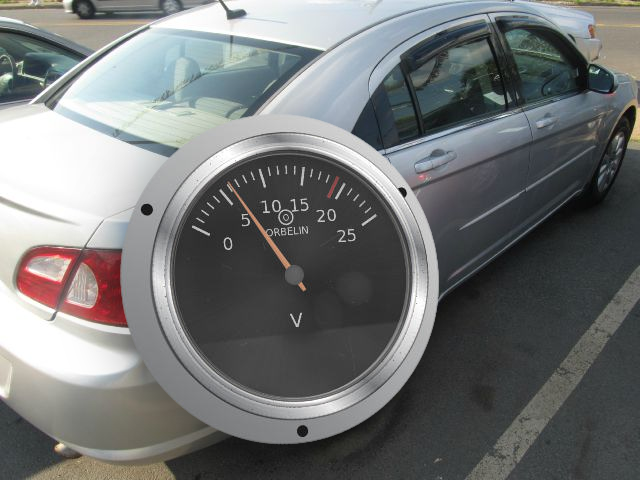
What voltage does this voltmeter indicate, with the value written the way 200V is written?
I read 6V
